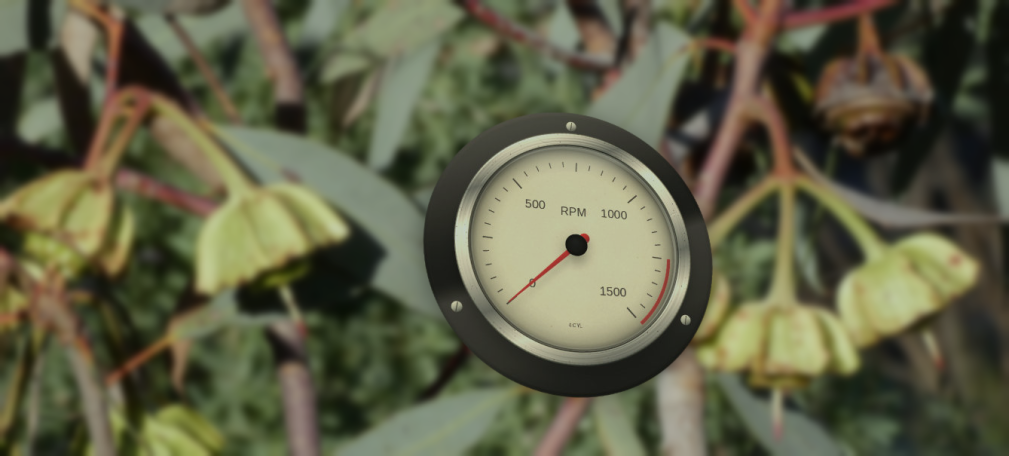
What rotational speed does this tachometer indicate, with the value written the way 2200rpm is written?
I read 0rpm
